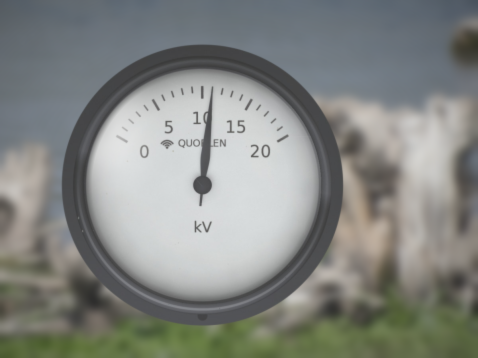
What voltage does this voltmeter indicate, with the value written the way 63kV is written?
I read 11kV
